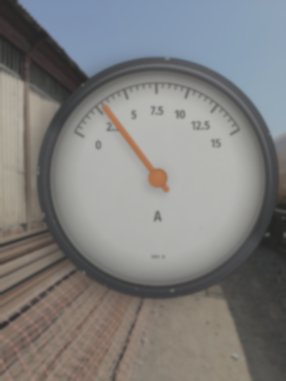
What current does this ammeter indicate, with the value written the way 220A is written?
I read 3A
